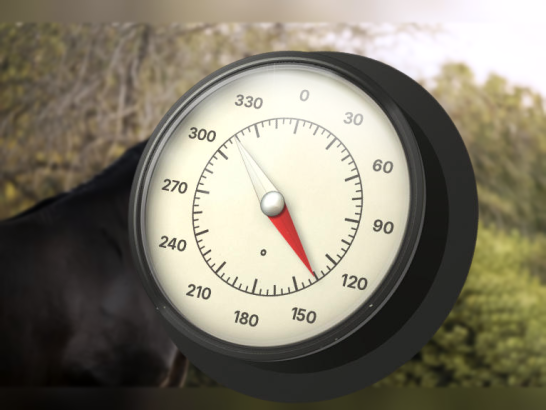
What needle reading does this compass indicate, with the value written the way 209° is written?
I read 135°
